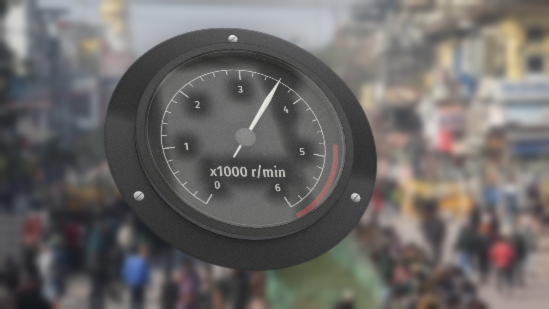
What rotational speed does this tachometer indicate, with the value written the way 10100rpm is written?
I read 3600rpm
